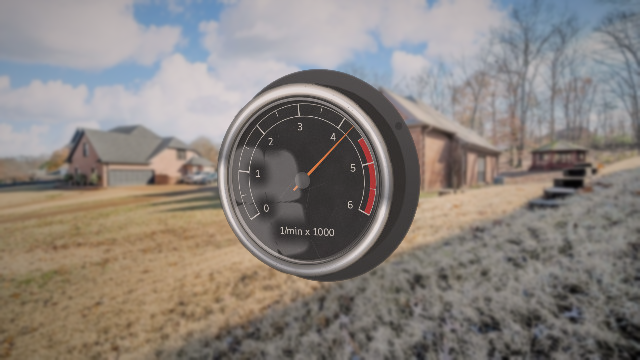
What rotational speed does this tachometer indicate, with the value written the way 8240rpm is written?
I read 4250rpm
